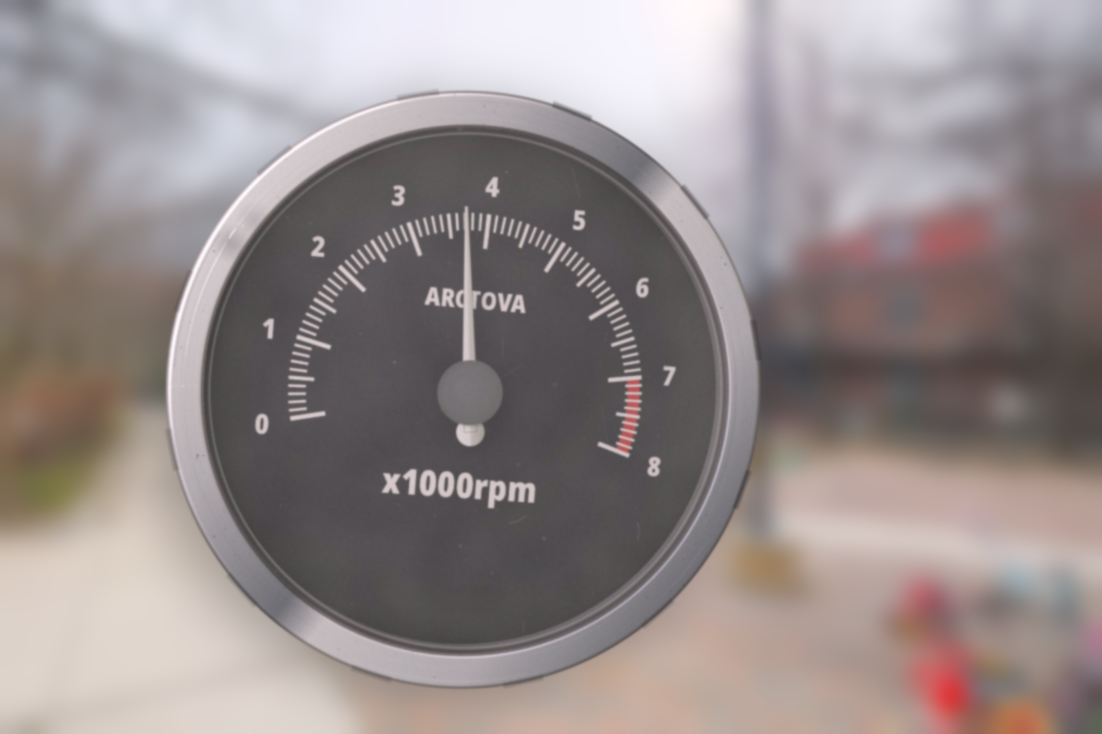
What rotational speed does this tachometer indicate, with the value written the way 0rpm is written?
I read 3700rpm
